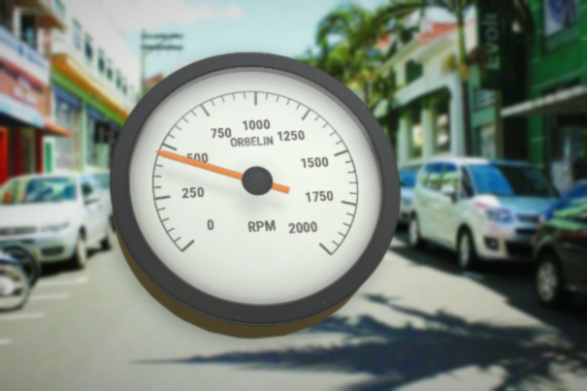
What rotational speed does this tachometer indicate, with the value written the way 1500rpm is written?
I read 450rpm
